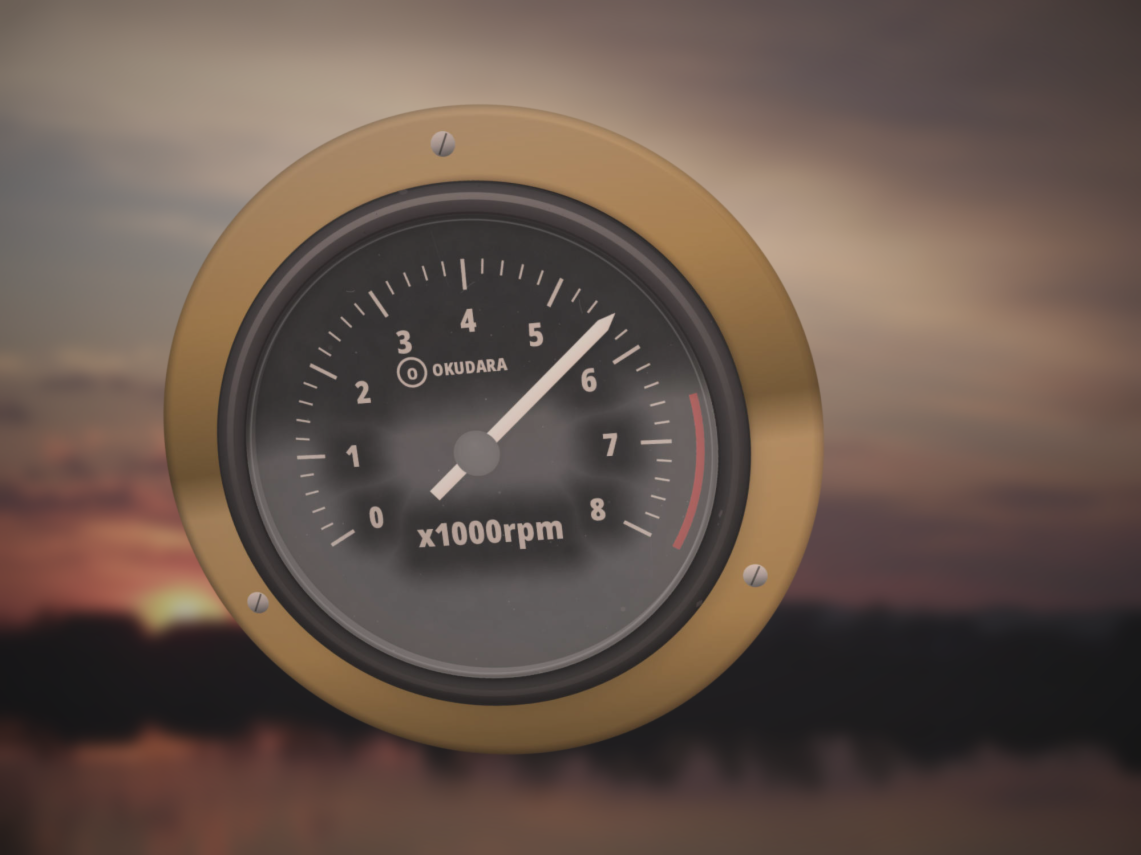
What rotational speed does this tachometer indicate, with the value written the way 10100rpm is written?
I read 5600rpm
